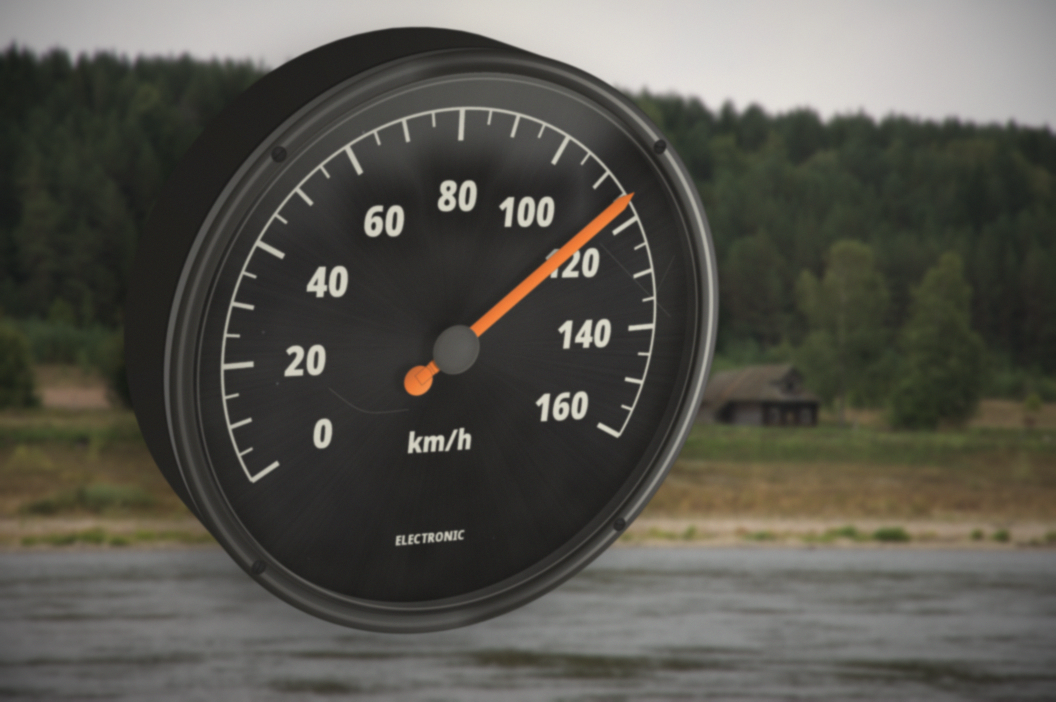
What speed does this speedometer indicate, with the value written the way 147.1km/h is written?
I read 115km/h
